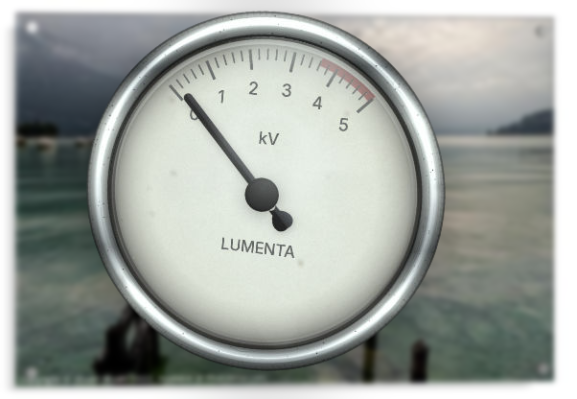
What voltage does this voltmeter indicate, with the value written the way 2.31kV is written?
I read 0.2kV
